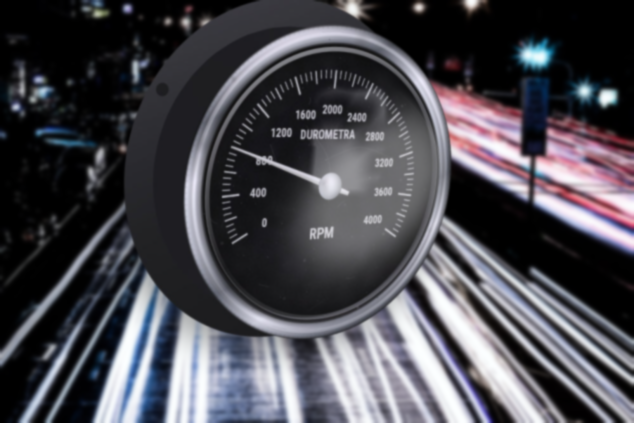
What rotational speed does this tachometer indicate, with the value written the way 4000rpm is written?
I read 800rpm
